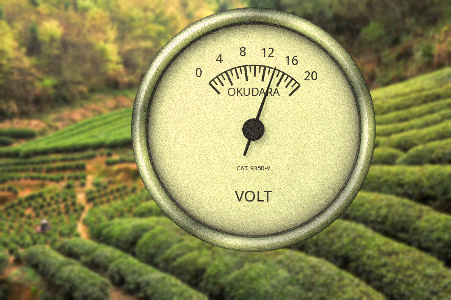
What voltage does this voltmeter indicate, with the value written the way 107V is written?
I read 14V
